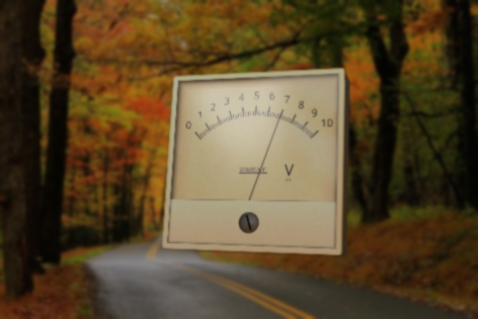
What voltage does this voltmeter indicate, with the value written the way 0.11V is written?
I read 7V
